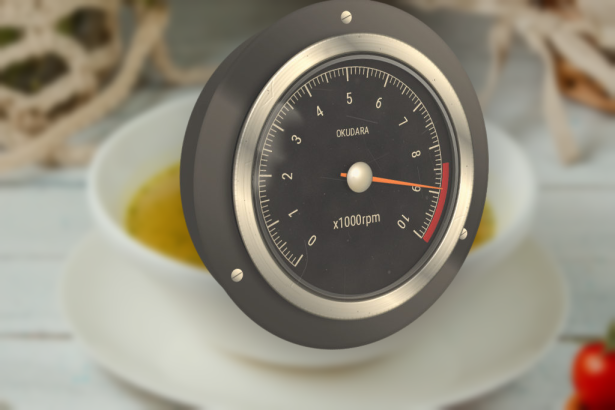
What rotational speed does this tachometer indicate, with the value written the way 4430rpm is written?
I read 8900rpm
